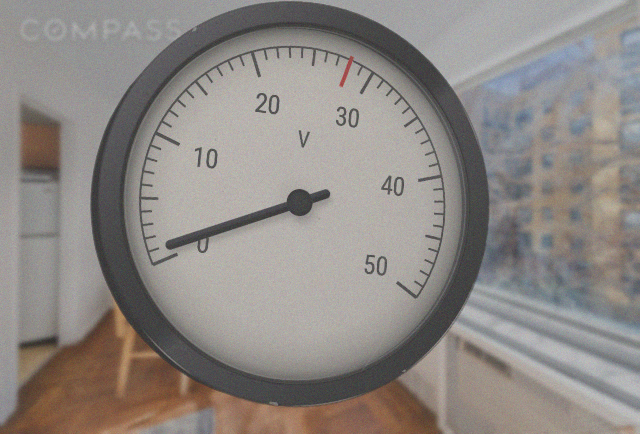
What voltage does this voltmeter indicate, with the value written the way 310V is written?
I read 1V
